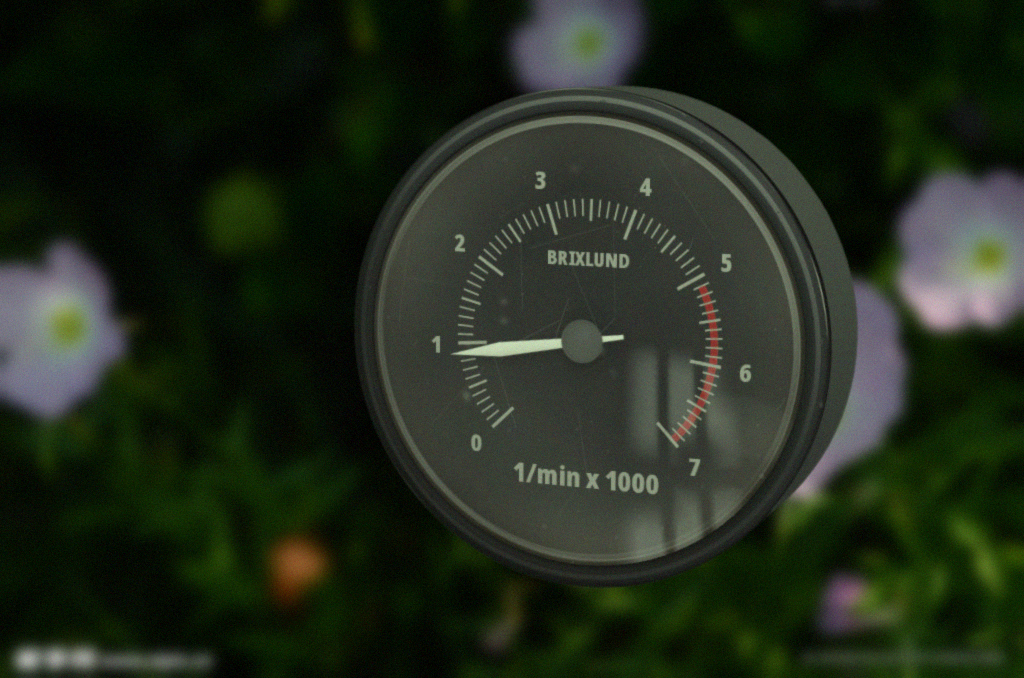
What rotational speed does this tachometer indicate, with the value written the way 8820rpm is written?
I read 900rpm
